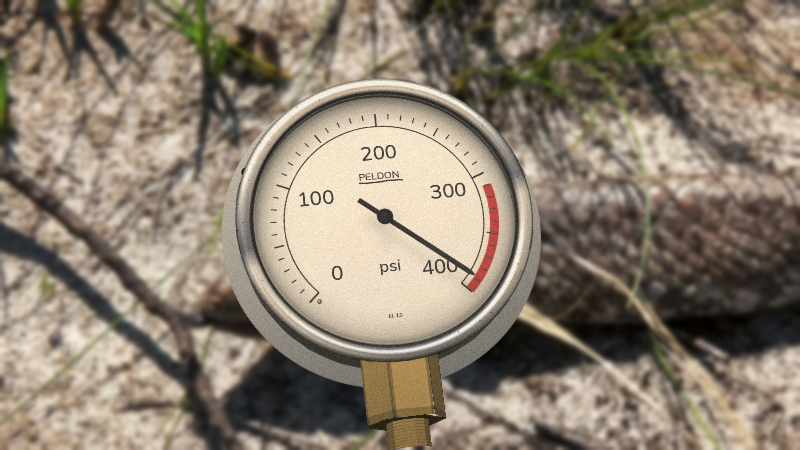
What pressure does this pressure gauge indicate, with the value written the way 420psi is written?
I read 390psi
